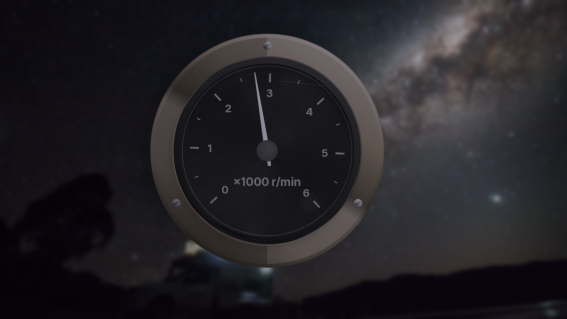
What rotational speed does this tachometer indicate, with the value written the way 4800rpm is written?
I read 2750rpm
